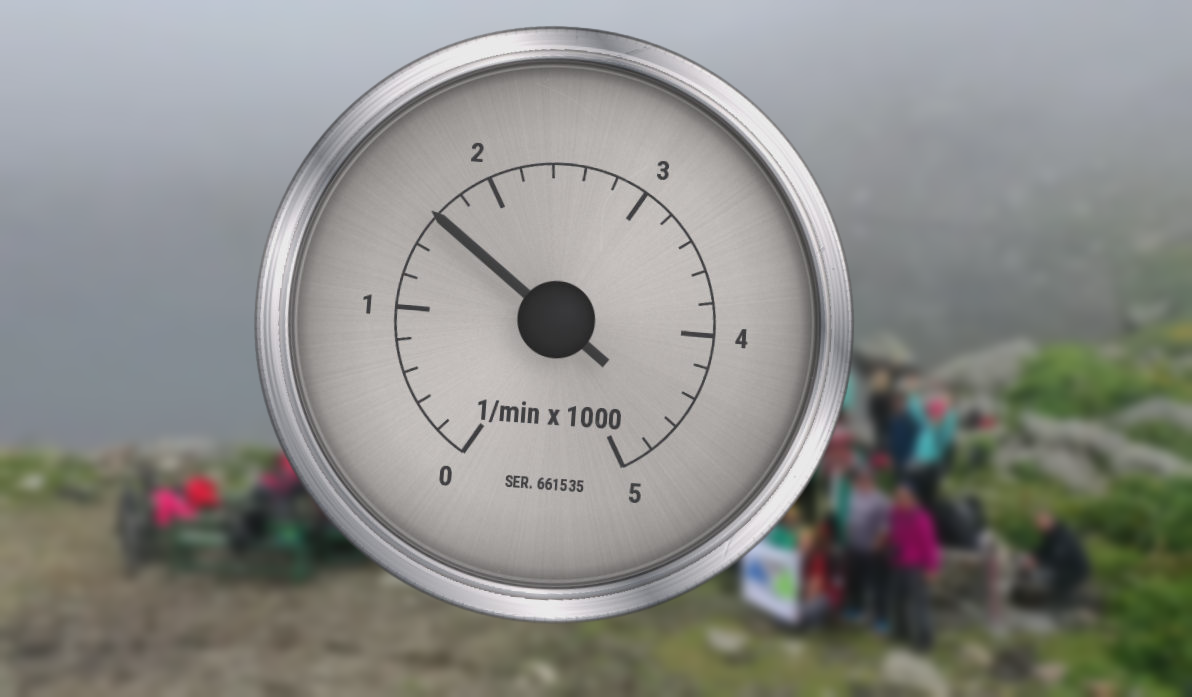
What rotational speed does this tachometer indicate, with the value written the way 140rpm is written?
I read 1600rpm
